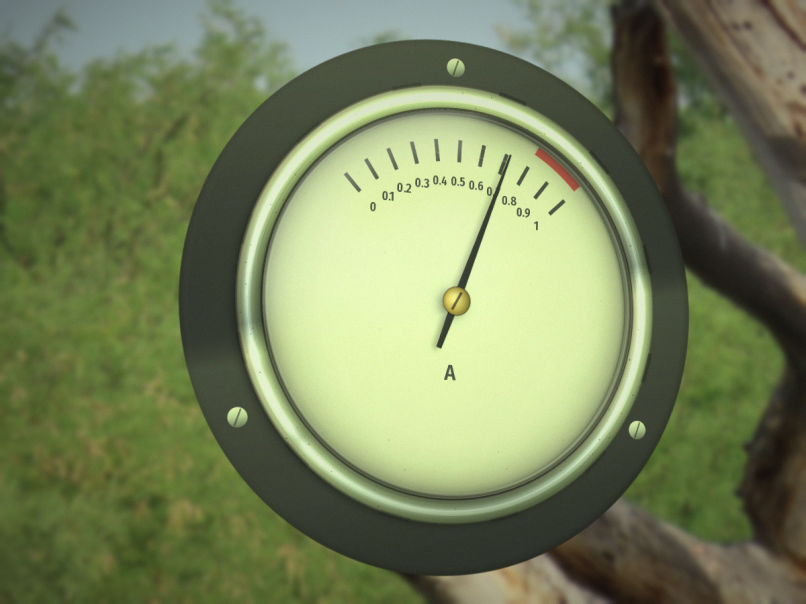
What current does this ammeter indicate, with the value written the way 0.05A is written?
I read 0.7A
